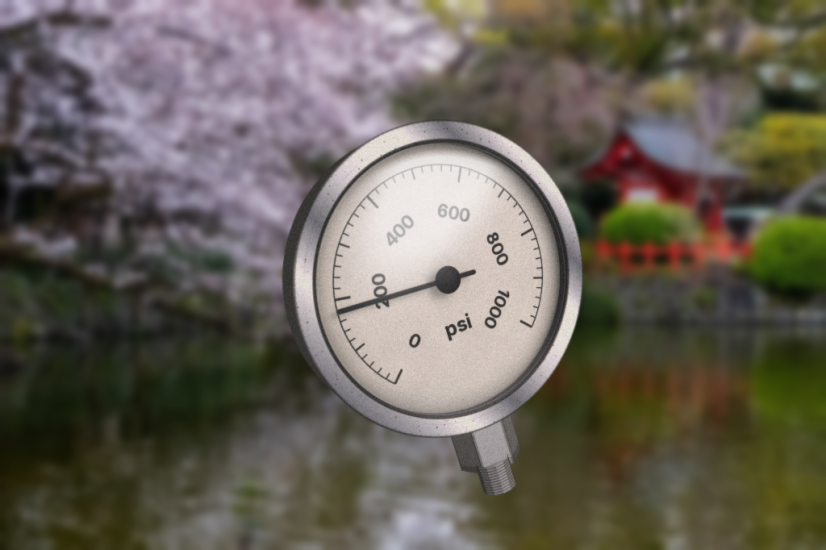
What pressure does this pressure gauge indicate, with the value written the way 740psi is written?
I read 180psi
